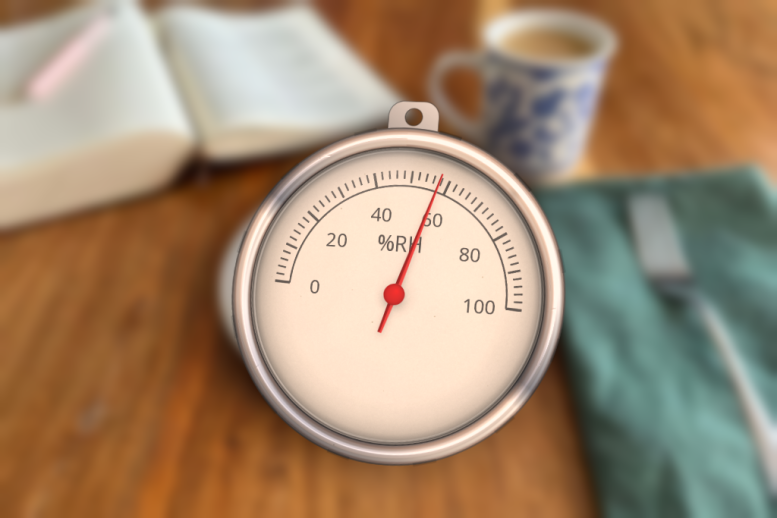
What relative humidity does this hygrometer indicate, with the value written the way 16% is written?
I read 58%
